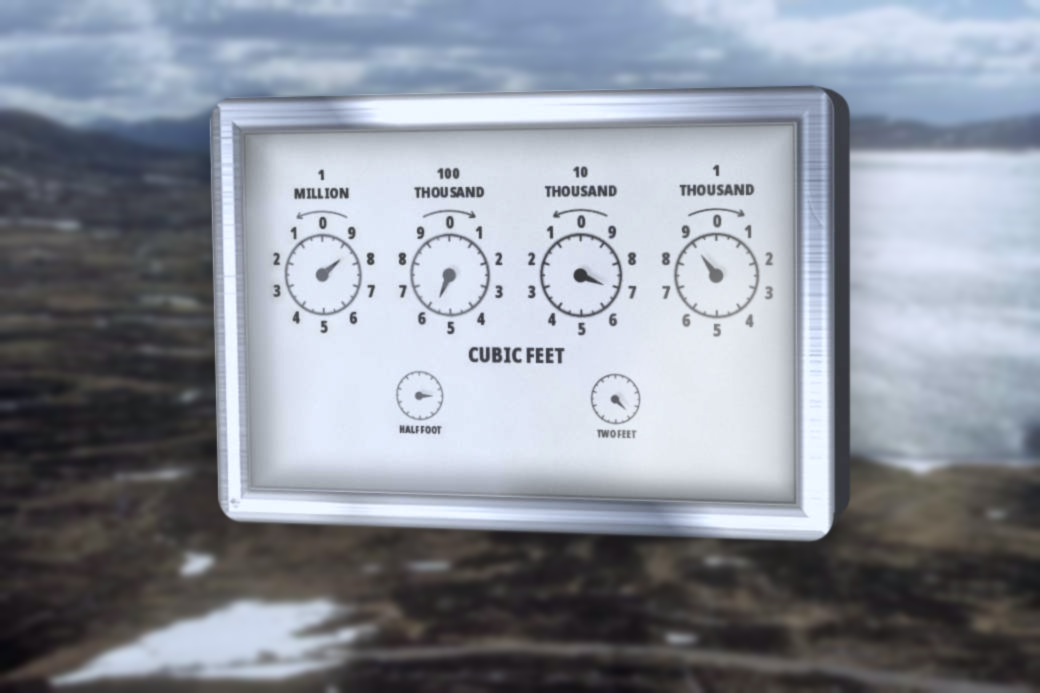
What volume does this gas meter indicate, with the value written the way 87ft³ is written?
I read 856900ft³
